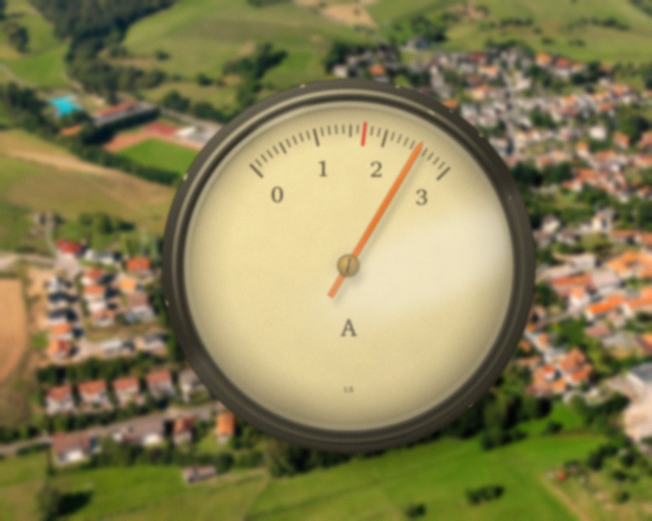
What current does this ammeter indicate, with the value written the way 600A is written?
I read 2.5A
